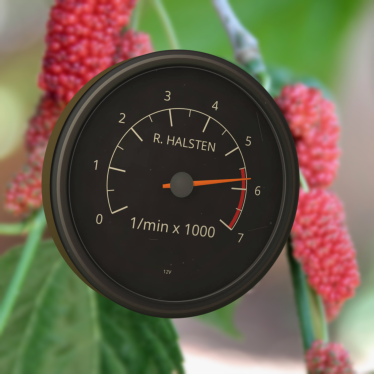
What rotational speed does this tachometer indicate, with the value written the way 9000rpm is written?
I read 5750rpm
